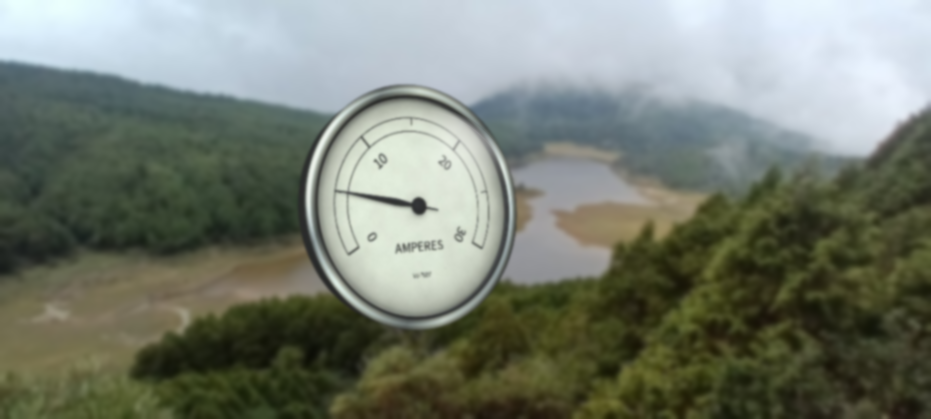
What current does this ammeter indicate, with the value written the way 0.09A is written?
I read 5A
